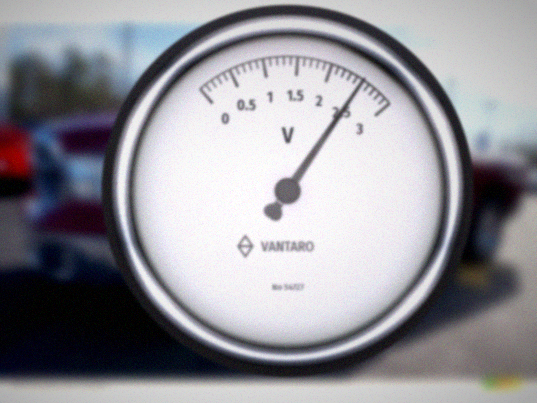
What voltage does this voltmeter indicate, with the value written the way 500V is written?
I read 2.5V
